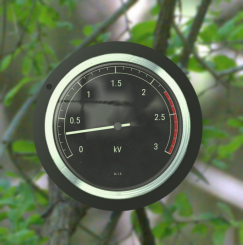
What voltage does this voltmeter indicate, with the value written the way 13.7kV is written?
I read 0.3kV
